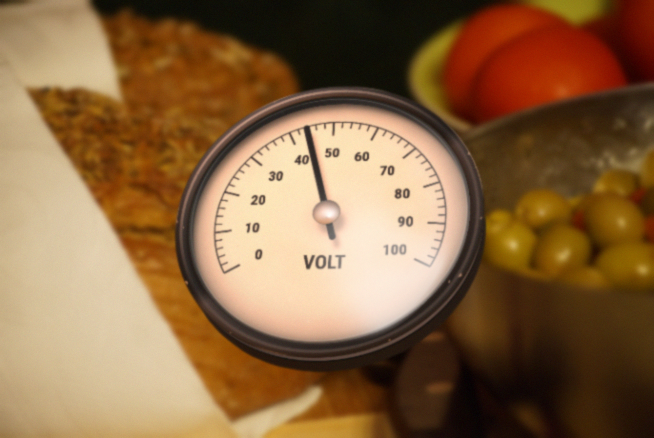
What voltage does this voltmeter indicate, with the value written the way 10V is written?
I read 44V
